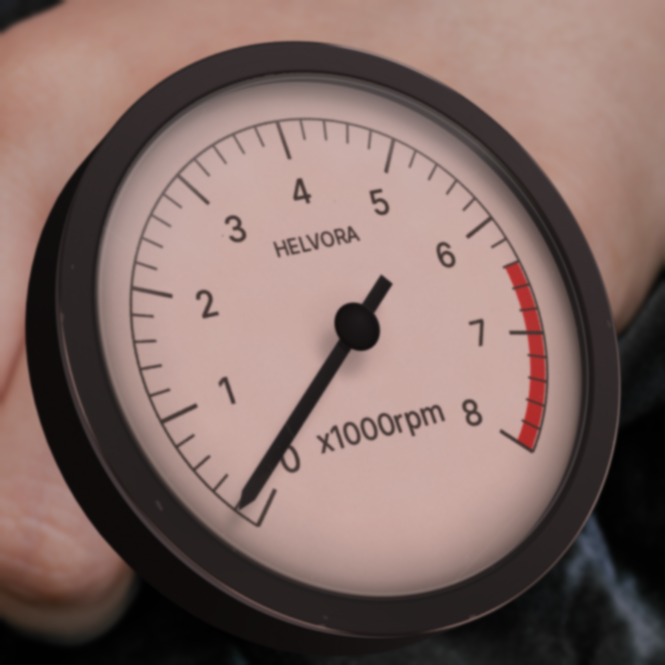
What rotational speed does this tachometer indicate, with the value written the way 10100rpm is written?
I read 200rpm
